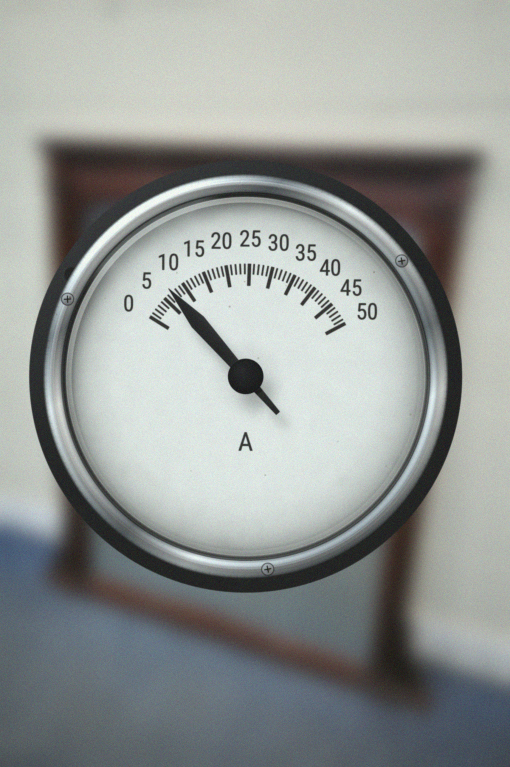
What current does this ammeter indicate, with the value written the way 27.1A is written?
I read 7A
